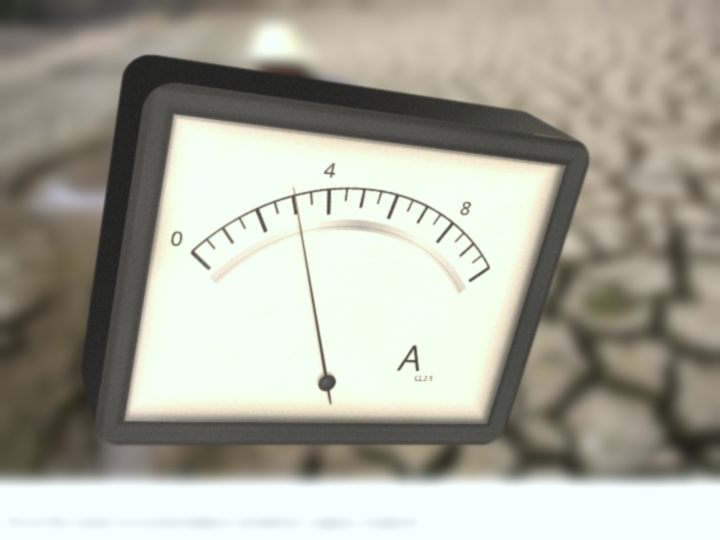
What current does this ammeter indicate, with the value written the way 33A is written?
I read 3A
